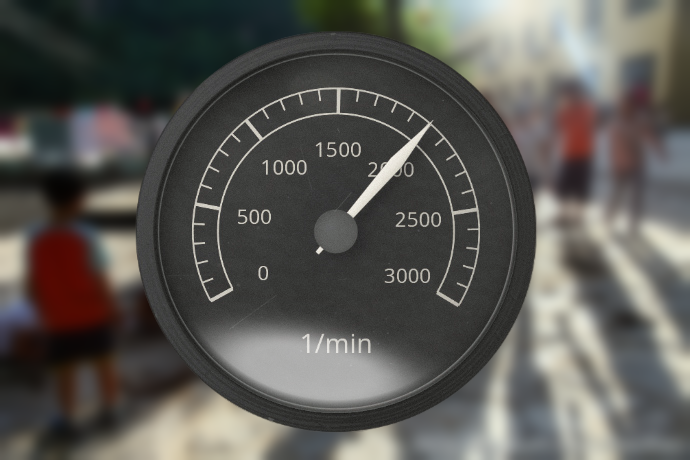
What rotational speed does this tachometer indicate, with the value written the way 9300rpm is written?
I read 2000rpm
